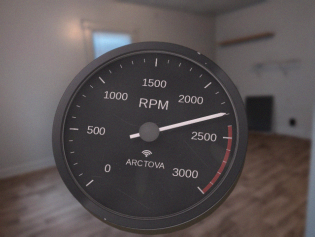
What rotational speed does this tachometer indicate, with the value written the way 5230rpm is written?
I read 2300rpm
